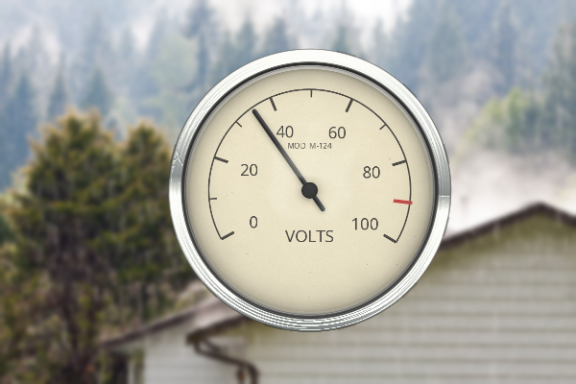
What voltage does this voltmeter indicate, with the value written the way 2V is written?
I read 35V
